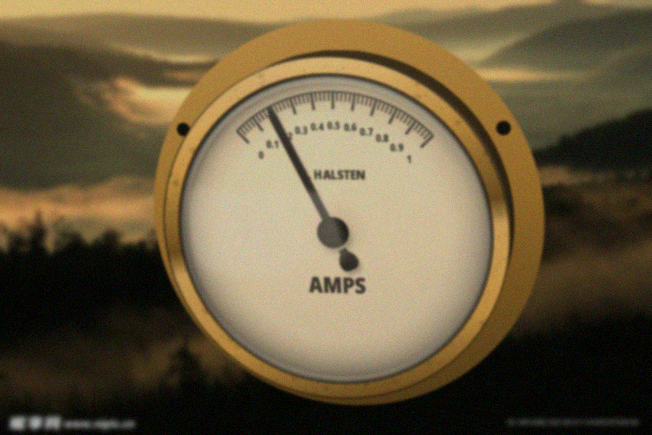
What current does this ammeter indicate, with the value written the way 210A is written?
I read 0.2A
